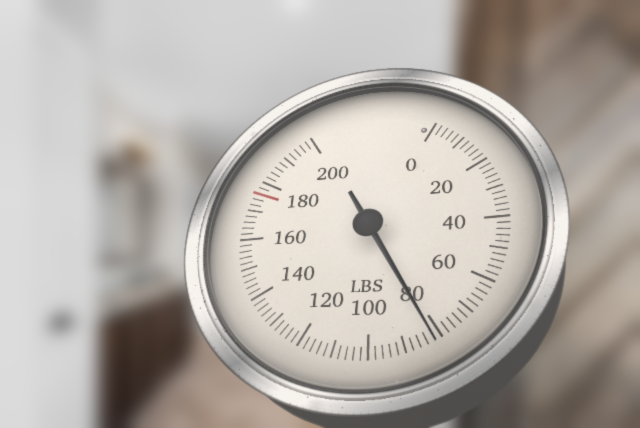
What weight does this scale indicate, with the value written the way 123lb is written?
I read 82lb
